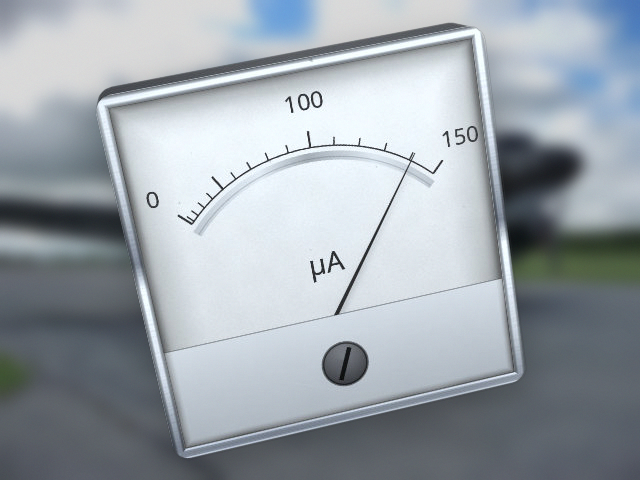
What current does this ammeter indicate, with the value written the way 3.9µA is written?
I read 140µA
